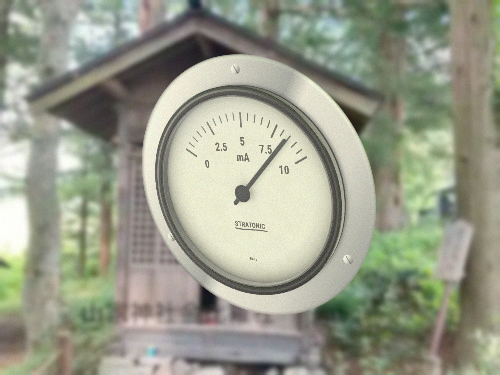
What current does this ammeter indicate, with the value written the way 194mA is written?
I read 8.5mA
